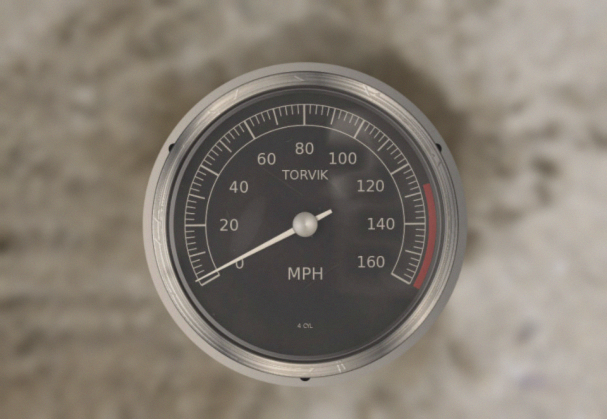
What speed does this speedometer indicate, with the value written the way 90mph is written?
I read 2mph
